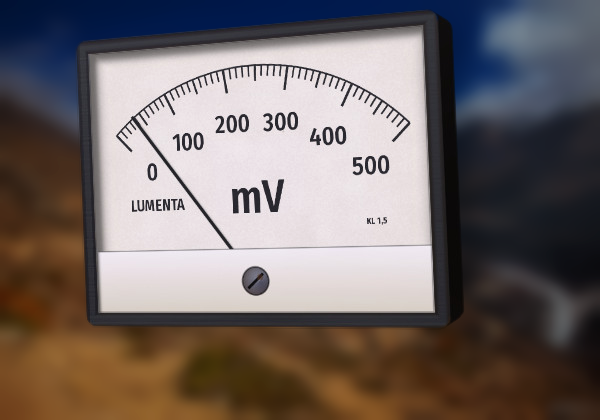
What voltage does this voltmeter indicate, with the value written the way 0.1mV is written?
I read 40mV
